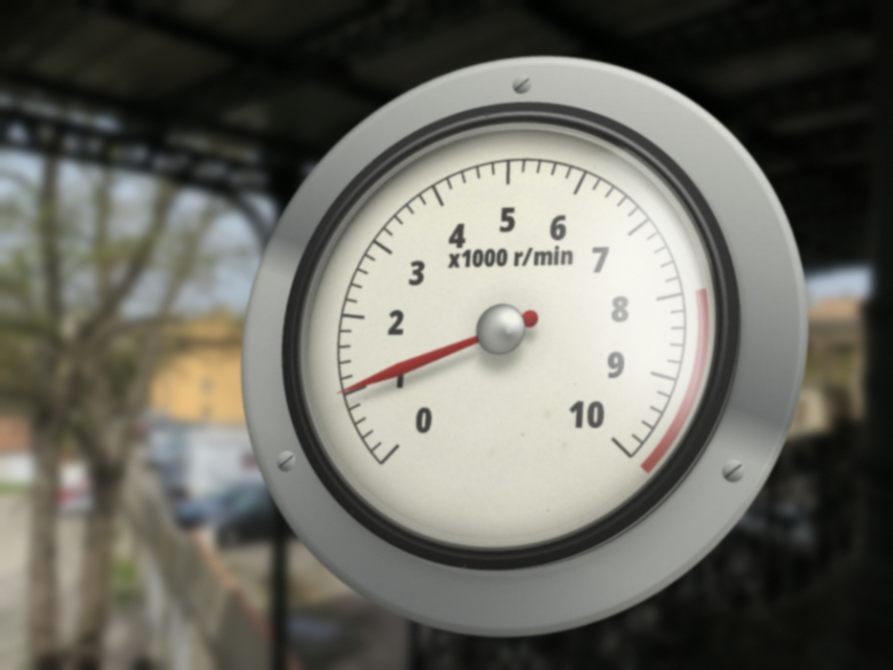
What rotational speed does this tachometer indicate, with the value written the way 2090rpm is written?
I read 1000rpm
